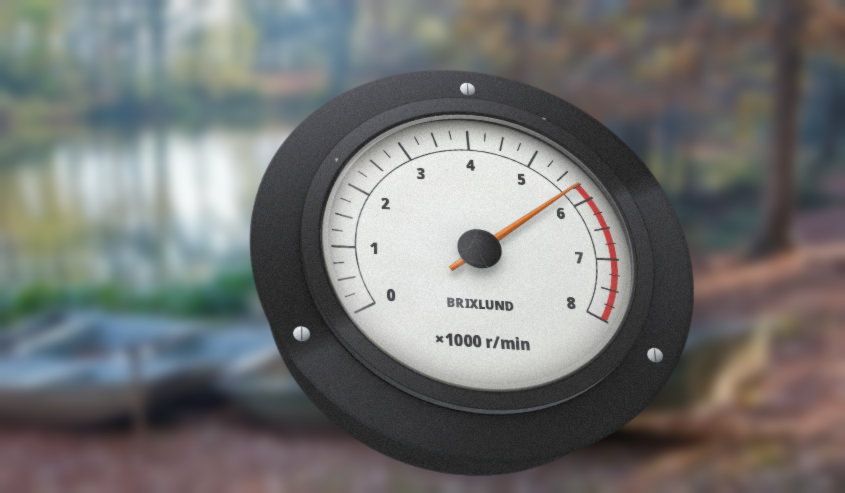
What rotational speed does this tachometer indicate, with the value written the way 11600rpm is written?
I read 5750rpm
